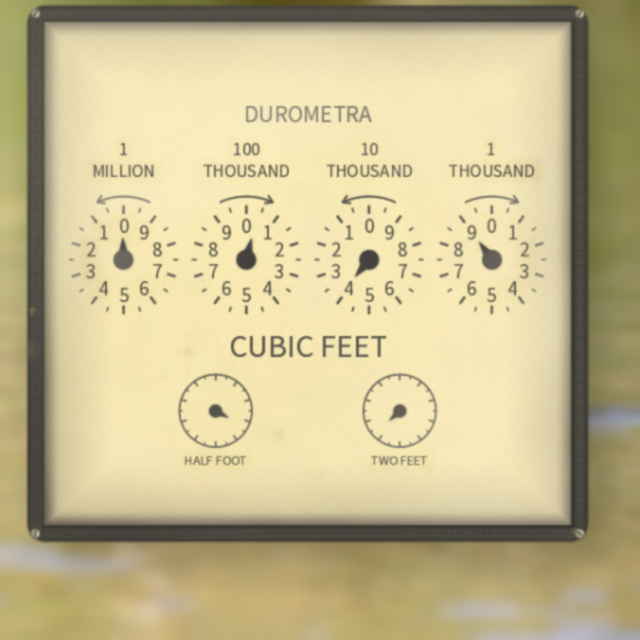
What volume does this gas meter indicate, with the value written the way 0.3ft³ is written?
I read 3900ft³
